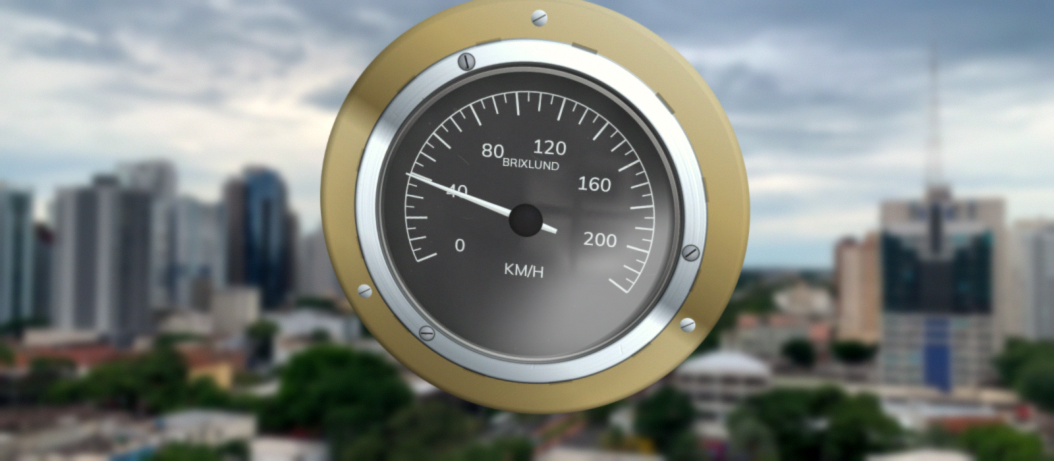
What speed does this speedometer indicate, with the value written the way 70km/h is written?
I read 40km/h
